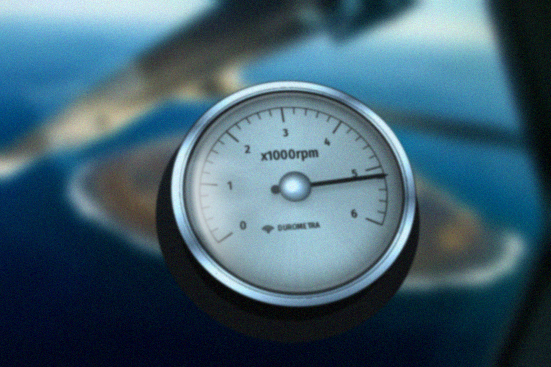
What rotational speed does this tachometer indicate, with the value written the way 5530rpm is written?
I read 5200rpm
